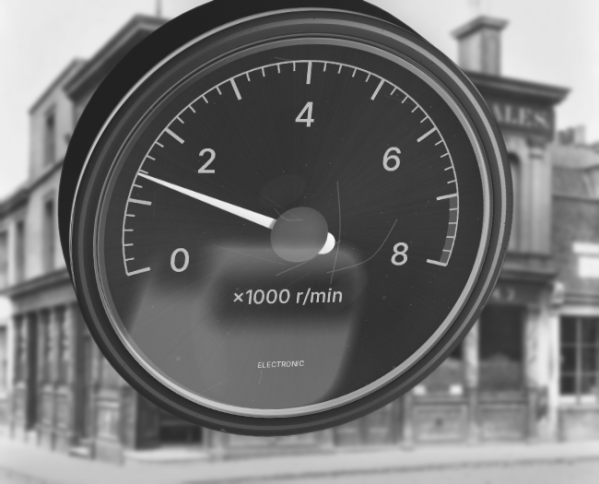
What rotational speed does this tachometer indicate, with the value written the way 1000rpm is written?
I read 1400rpm
